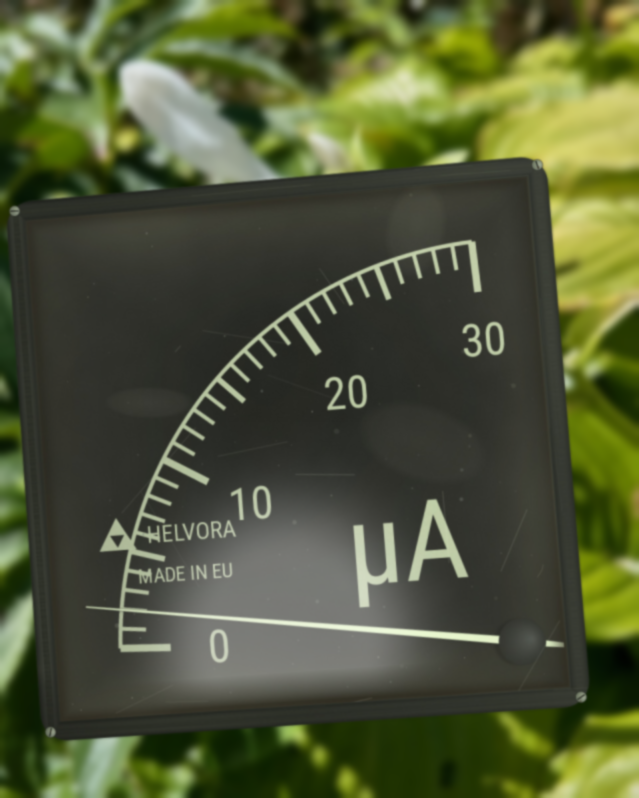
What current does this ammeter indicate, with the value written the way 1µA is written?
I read 2µA
